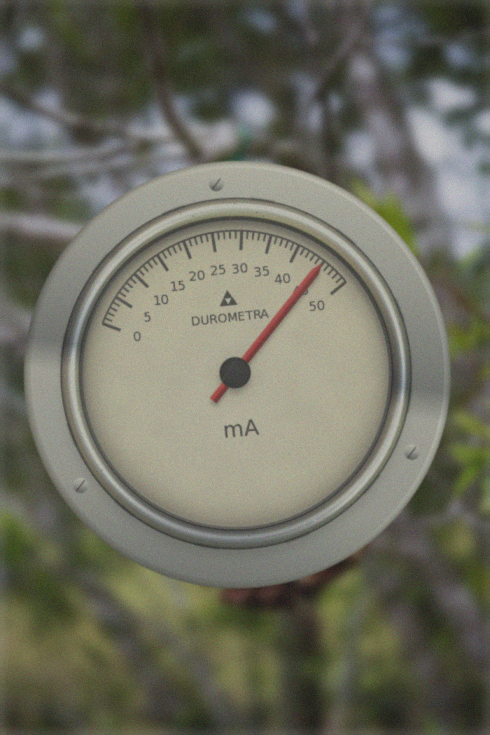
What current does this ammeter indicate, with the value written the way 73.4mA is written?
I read 45mA
